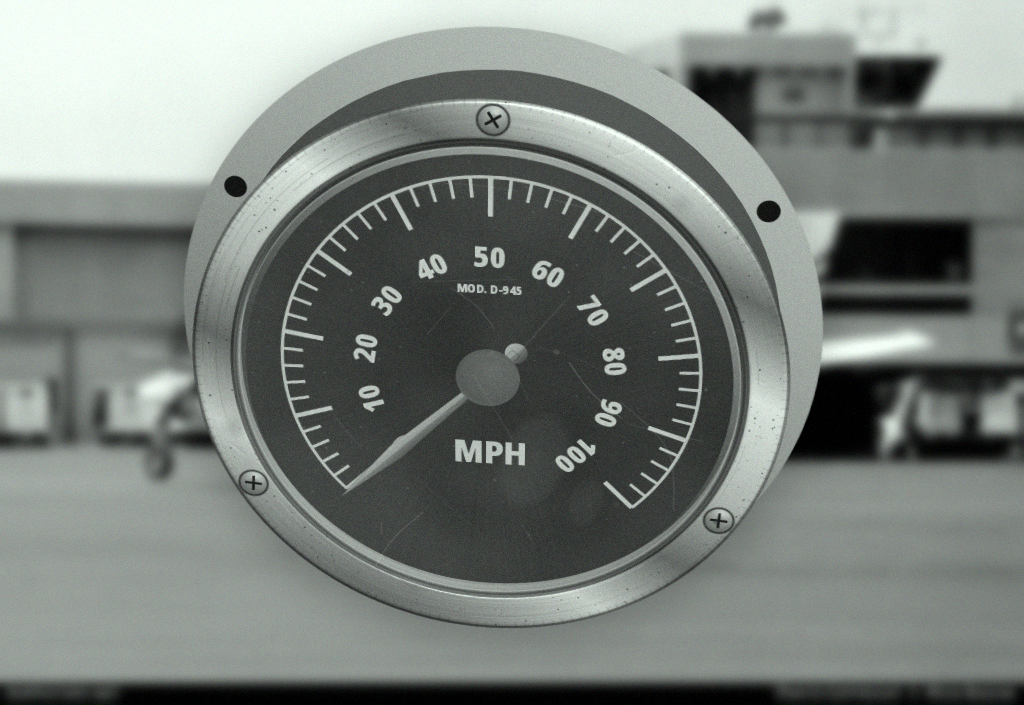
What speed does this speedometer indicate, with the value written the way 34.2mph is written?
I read 0mph
